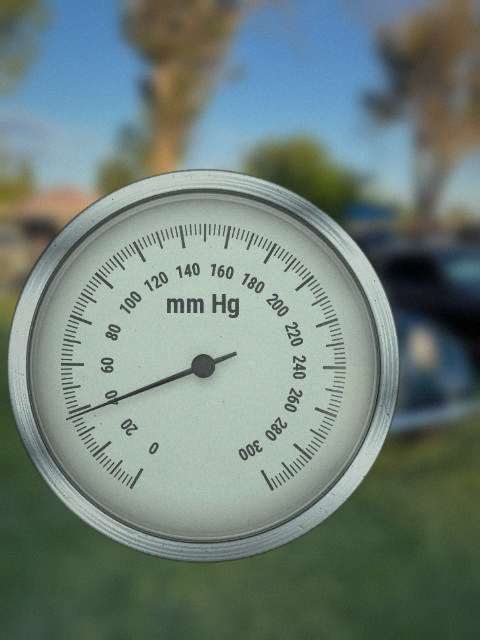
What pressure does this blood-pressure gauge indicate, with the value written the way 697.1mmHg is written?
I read 38mmHg
